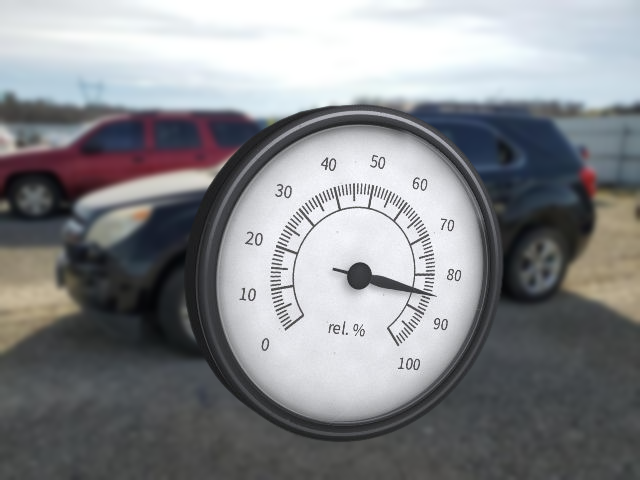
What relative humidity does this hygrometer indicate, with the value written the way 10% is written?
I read 85%
